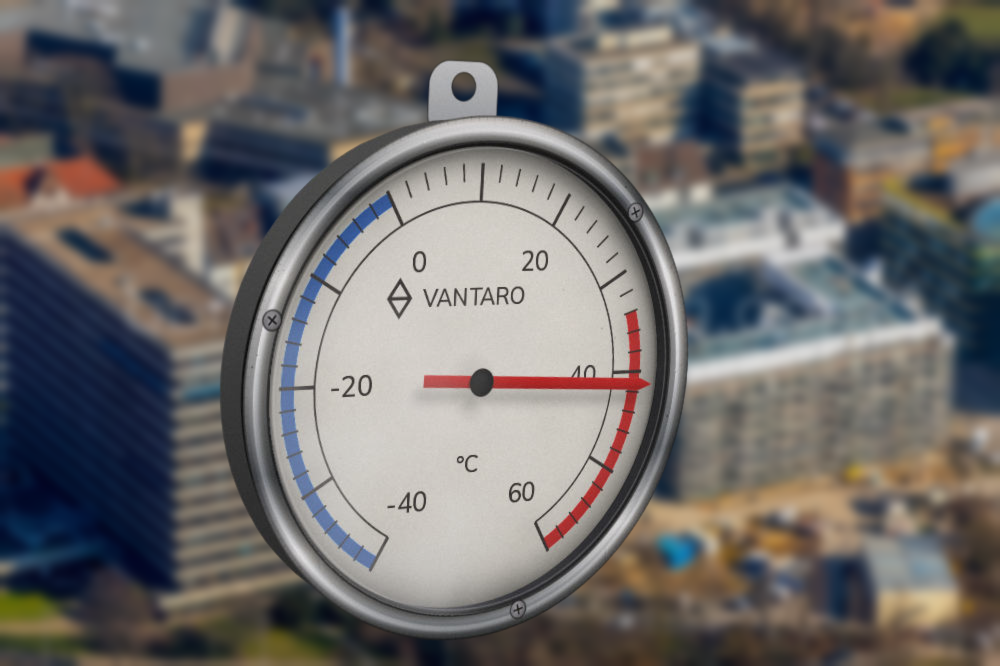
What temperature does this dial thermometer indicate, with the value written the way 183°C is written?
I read 41°C
